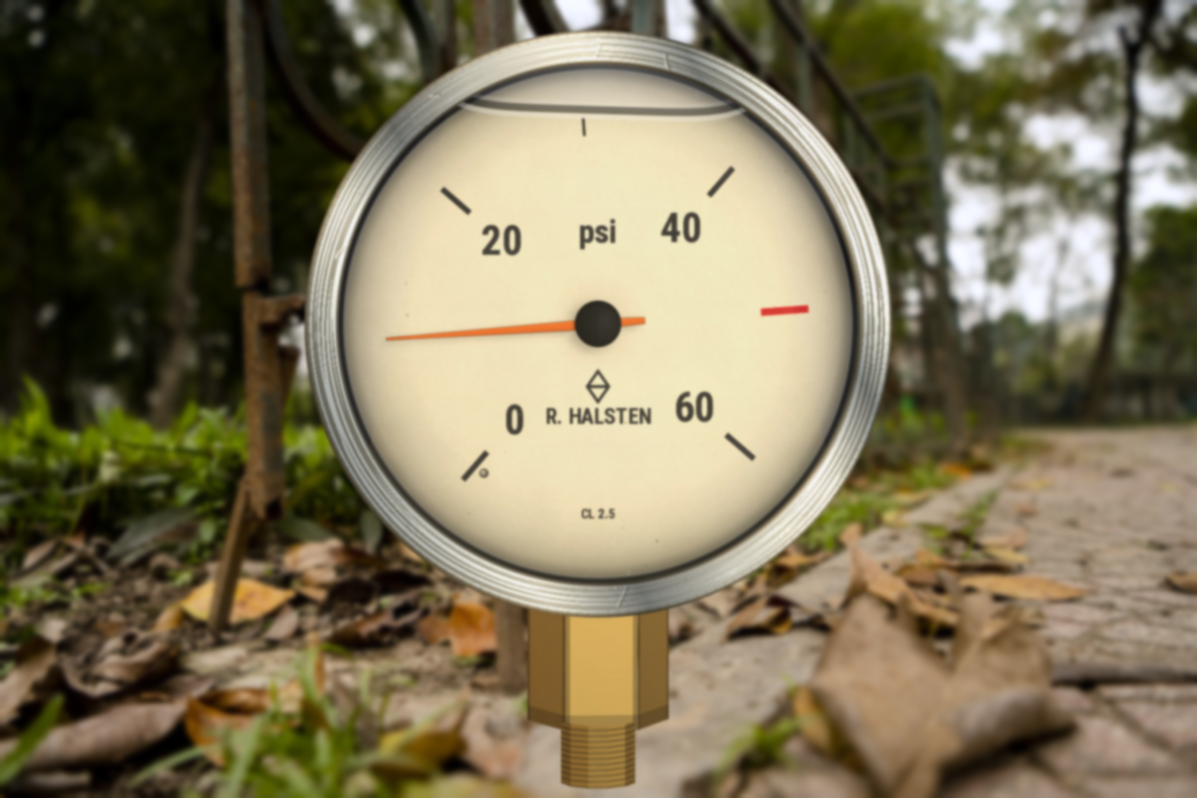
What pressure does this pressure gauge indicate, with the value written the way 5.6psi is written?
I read 10psi
